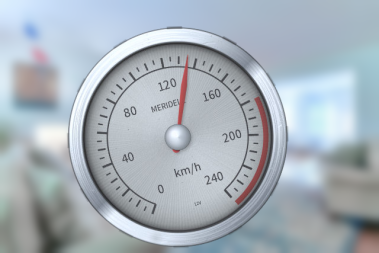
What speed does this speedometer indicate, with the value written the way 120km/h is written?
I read 135km/h
